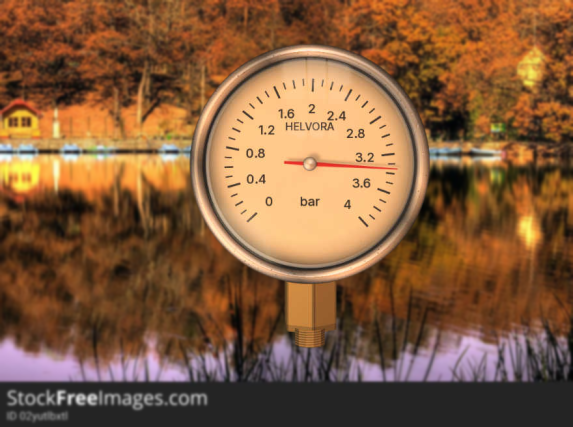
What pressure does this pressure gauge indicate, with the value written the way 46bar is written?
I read 3.35bar
